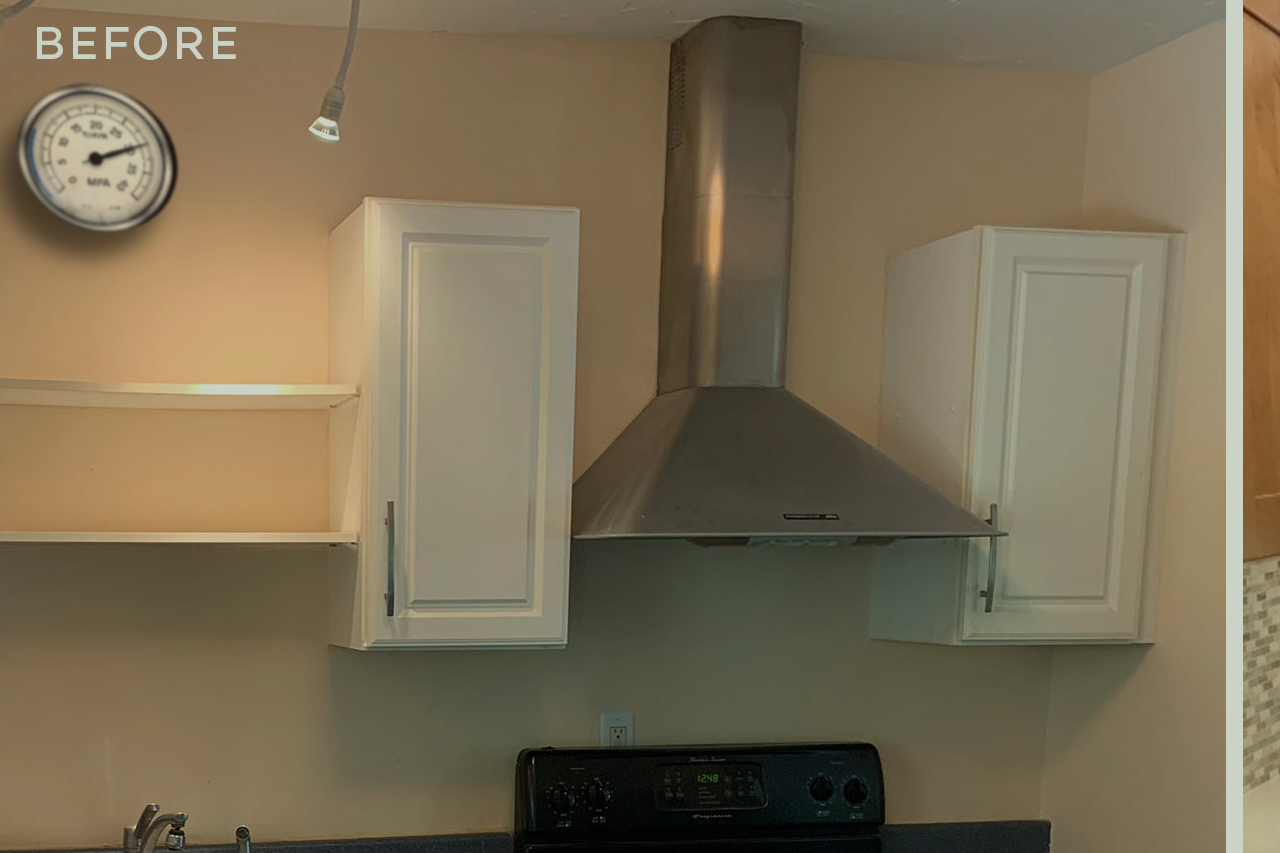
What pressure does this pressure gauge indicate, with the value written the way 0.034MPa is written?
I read 30MPa
